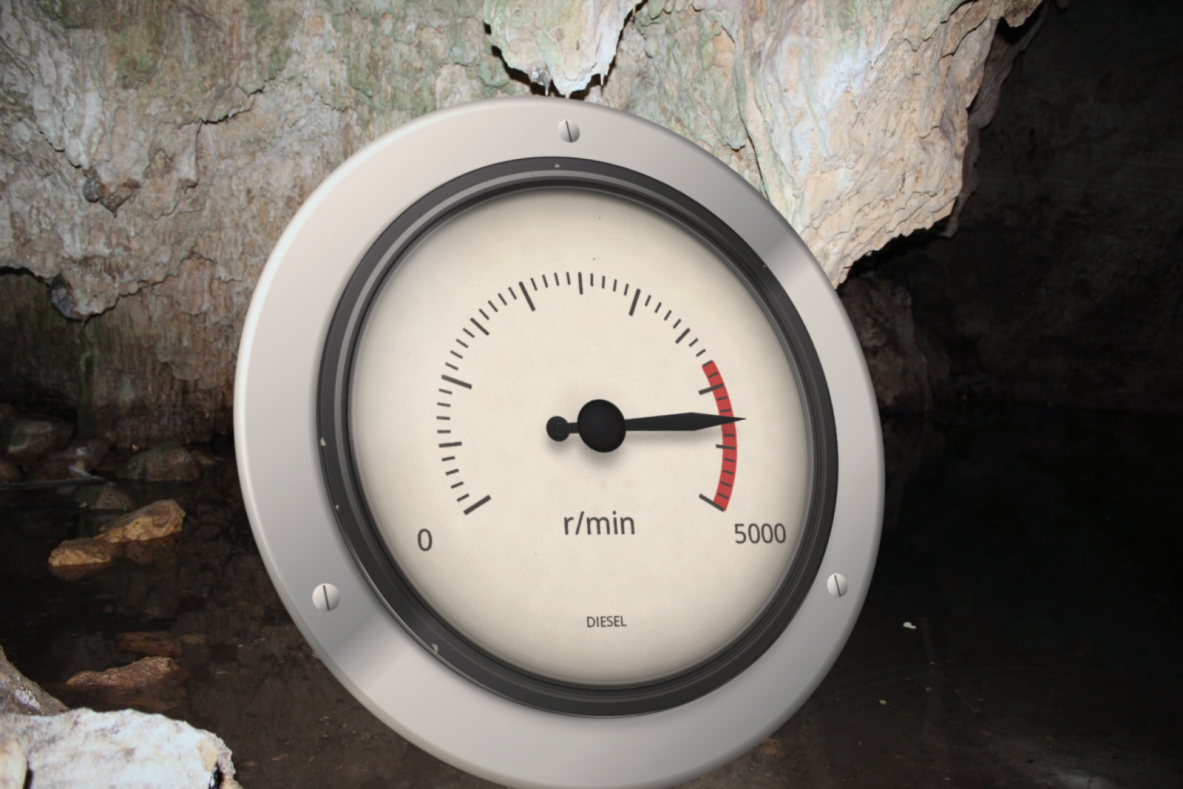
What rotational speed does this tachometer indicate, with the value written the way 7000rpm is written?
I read 4300rpm
